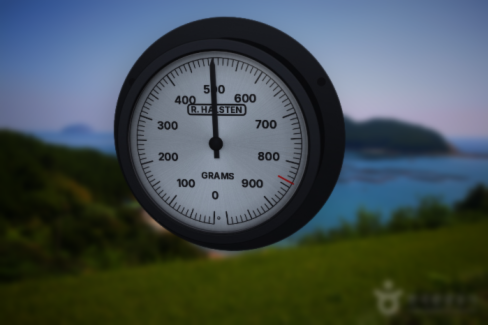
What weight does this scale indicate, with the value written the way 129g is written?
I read 500g
